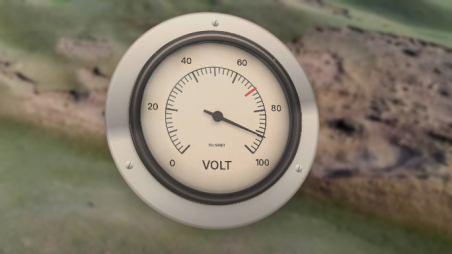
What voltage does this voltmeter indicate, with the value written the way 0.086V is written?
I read 92V
